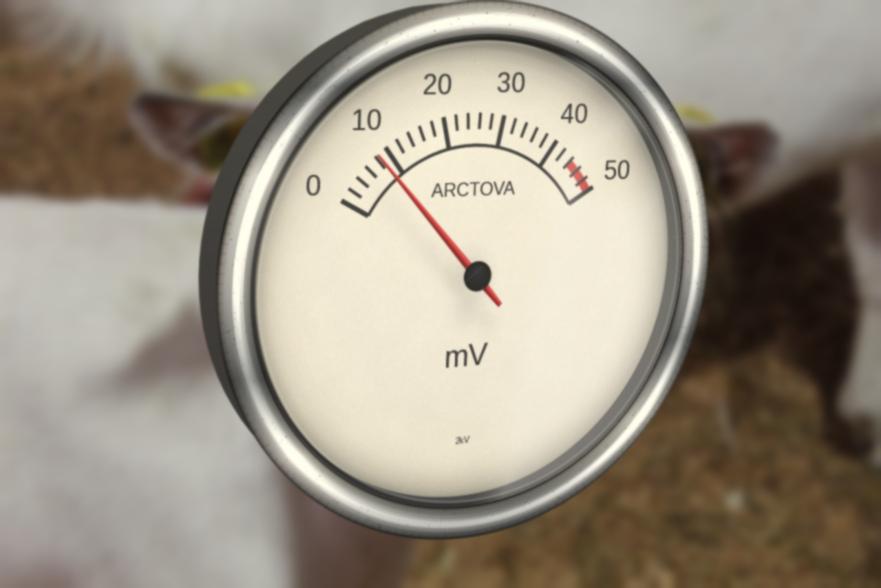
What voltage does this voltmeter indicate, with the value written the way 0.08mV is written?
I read 8mV
